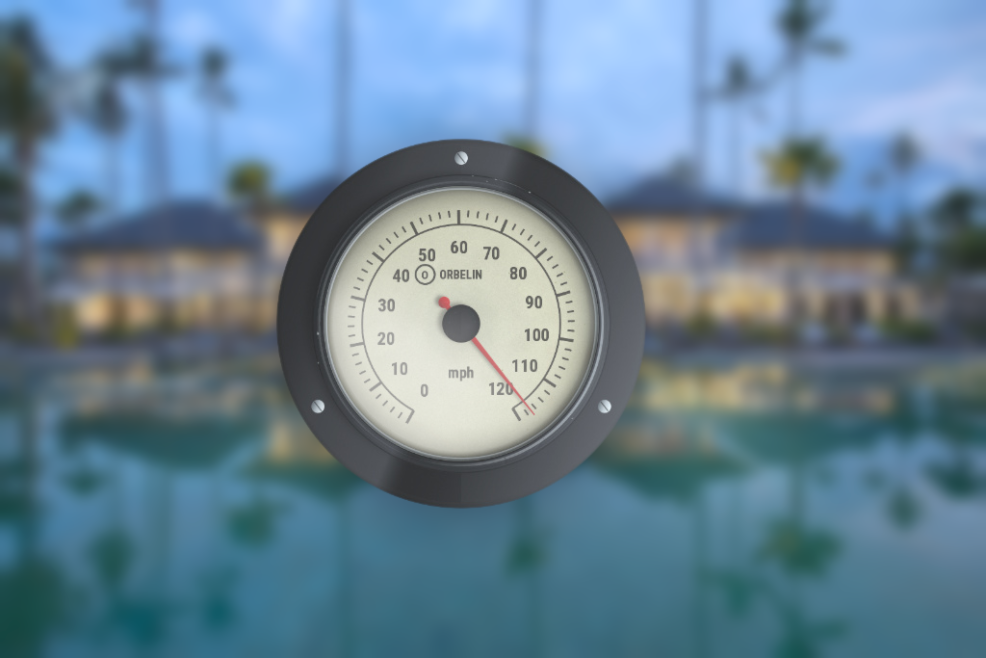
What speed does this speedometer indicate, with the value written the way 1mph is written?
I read 117mph
